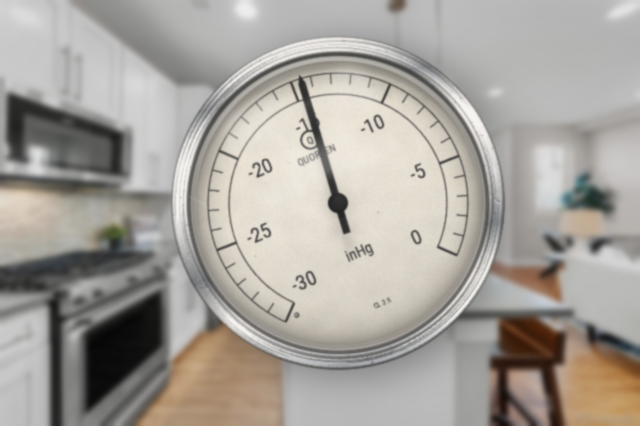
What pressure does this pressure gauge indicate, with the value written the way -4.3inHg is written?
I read -14.5inHg
